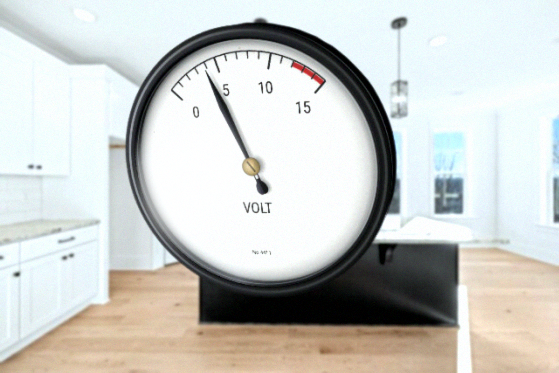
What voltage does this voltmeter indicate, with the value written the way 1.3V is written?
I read 4V
